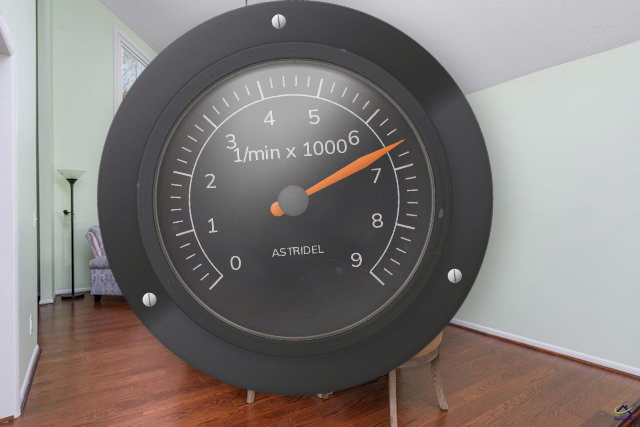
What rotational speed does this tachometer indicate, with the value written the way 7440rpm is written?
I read 6600rpm
